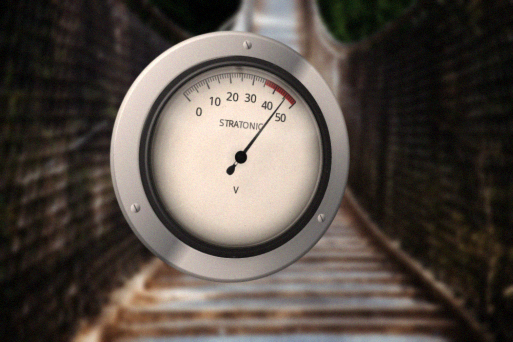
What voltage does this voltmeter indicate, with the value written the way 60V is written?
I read 45V
